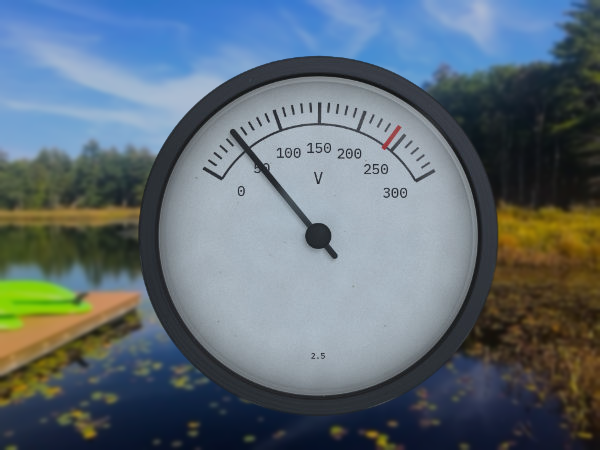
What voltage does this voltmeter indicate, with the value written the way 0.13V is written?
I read 50V
